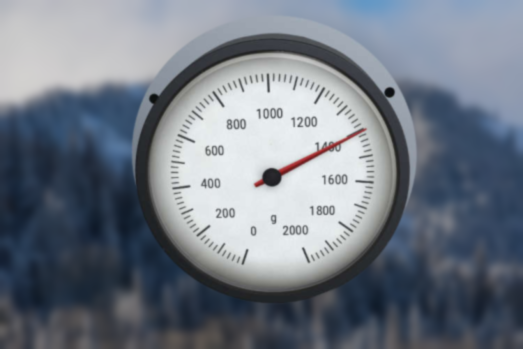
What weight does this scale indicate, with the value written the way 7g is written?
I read 1400g
